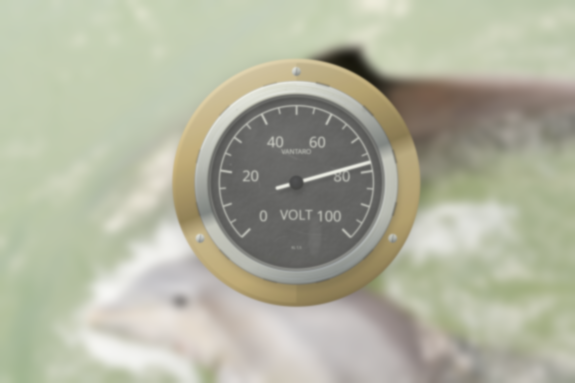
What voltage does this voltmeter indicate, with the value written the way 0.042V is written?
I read 77.5V
